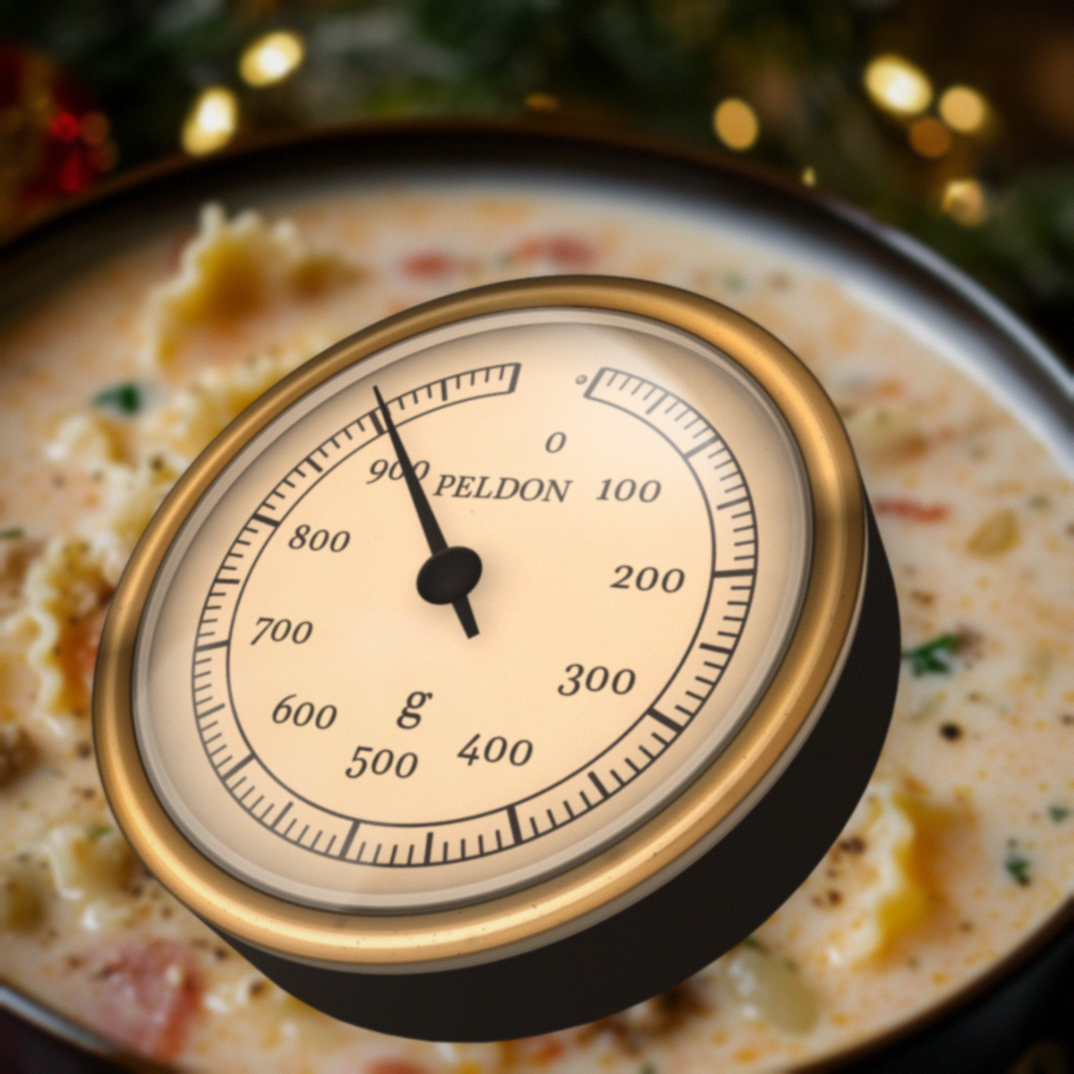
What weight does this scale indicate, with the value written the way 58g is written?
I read 910g
